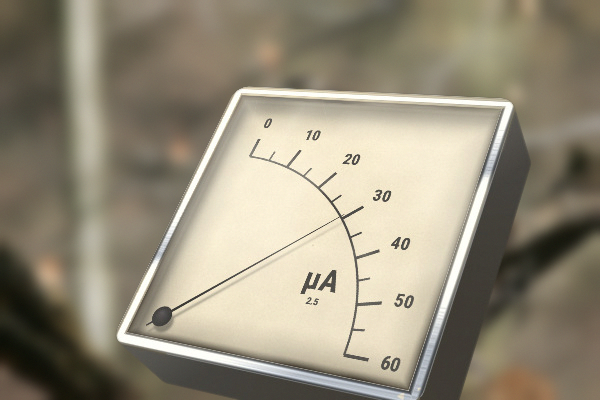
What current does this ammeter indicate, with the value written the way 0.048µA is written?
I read 30µA
